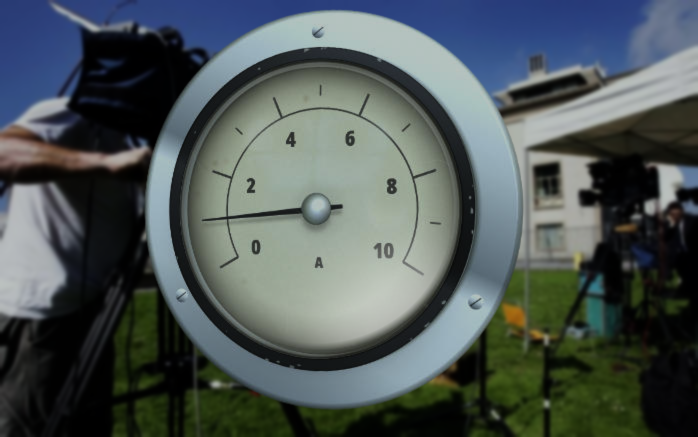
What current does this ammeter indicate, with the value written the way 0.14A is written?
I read 1A
